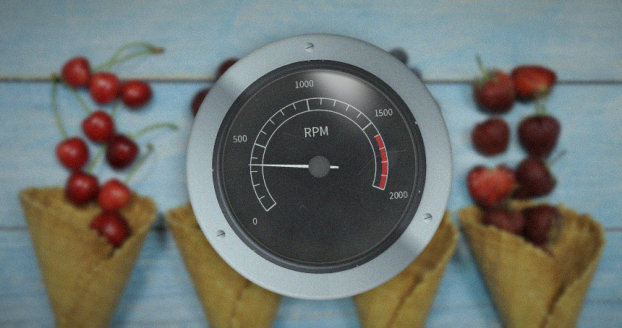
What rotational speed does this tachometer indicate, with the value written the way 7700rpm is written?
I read 350rpm
